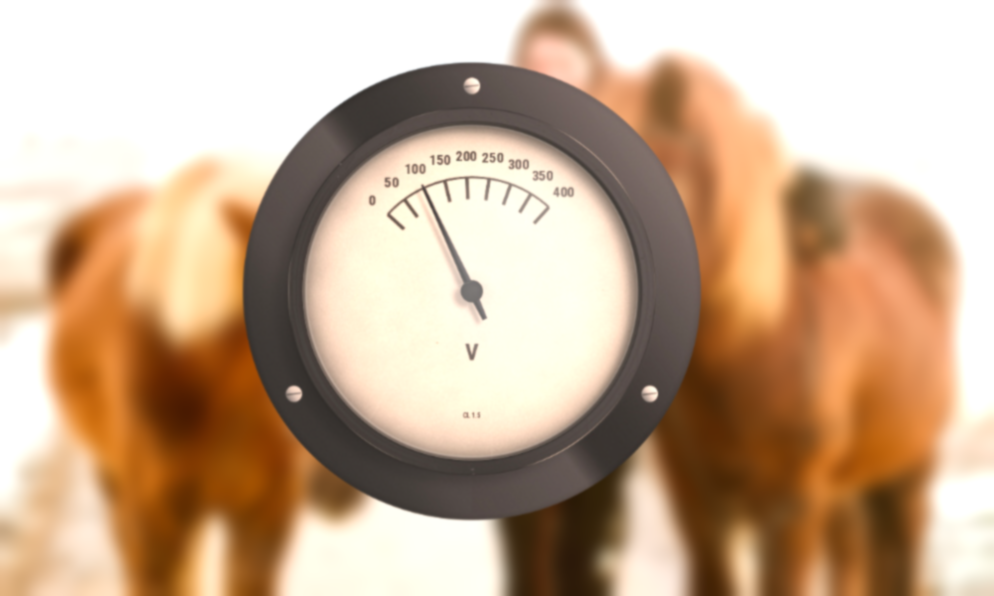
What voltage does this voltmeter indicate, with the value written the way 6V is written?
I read 100V
